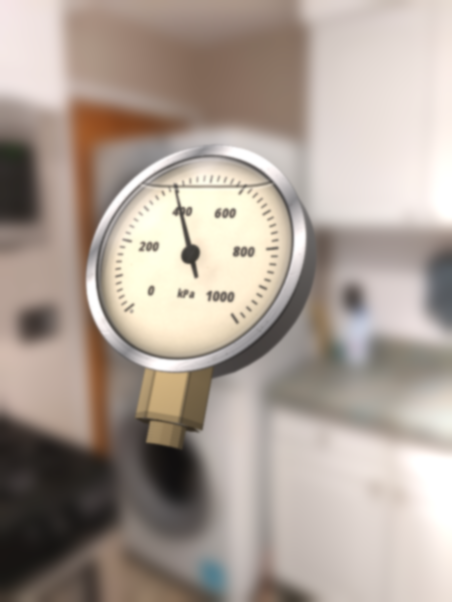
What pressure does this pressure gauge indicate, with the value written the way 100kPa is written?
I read 400kPa
